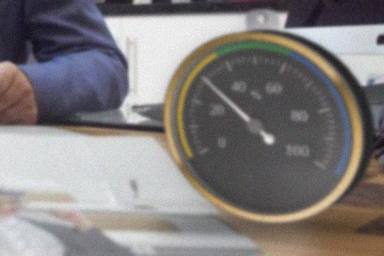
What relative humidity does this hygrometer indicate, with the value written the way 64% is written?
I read 30%
